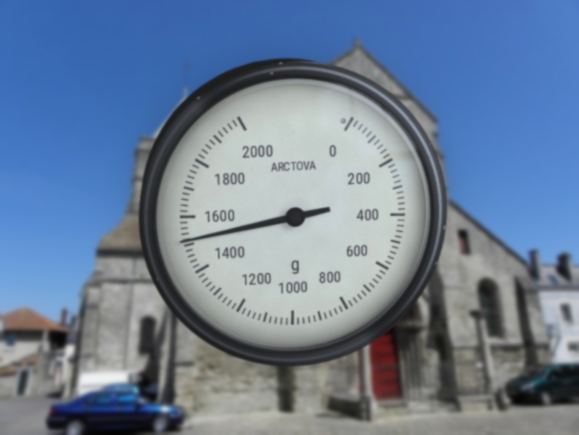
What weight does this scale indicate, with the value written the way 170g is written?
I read 1520g
